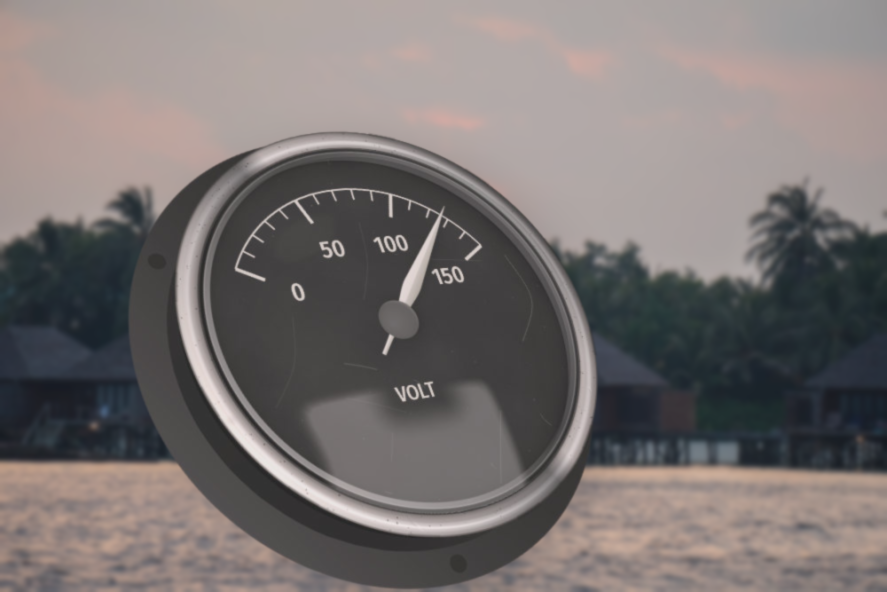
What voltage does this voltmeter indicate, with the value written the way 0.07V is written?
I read 125V
